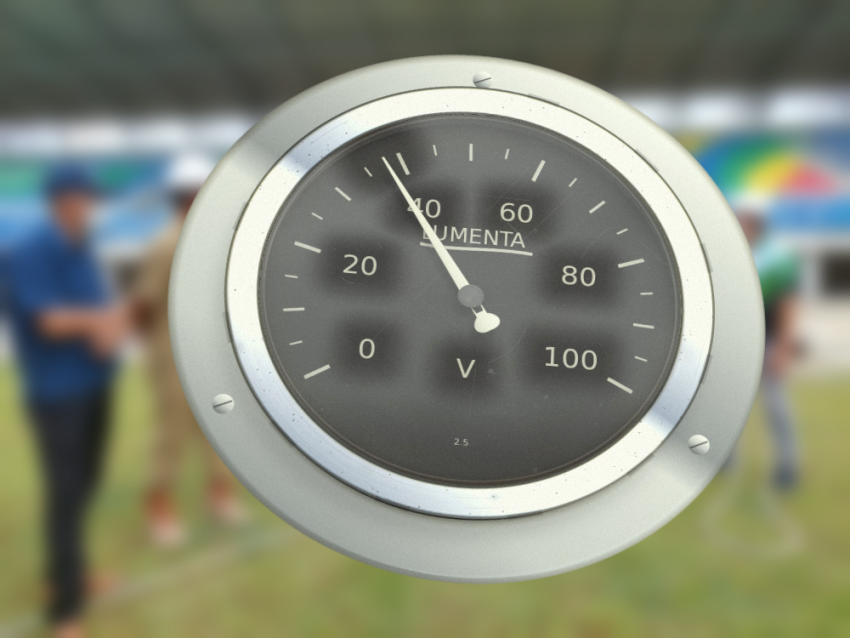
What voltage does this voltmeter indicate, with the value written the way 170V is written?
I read 37.5V
